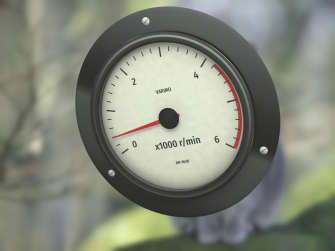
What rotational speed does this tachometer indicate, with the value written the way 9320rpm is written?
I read 400rpm
